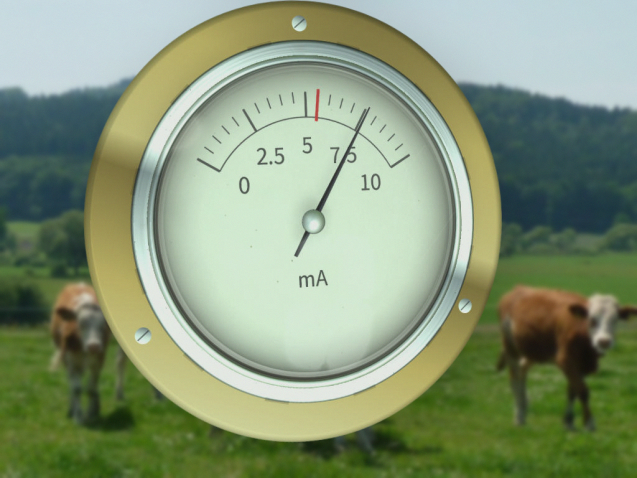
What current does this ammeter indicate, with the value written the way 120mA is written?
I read 7.5mA
